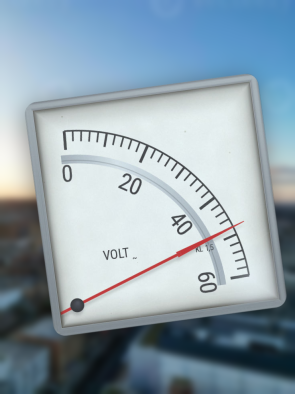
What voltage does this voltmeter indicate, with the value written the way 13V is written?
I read 48V
